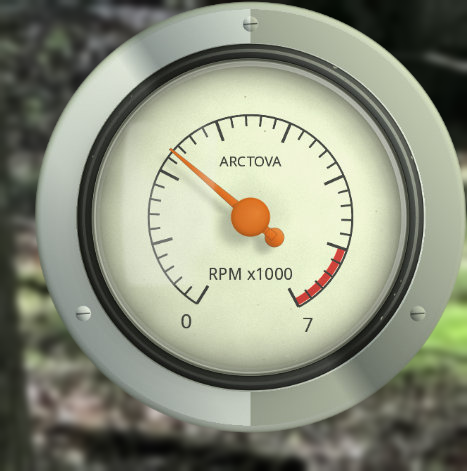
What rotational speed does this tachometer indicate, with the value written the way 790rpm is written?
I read 2300rpm
